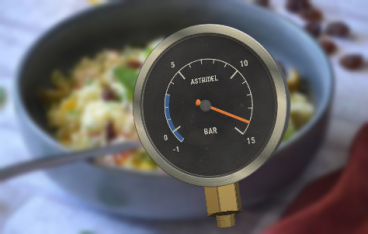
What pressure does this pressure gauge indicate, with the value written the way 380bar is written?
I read 14bar
